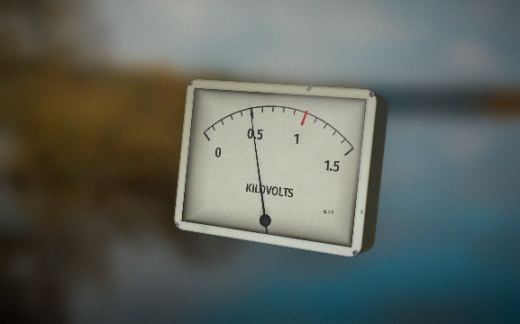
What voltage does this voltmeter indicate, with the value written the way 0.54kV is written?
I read 0.5kV
